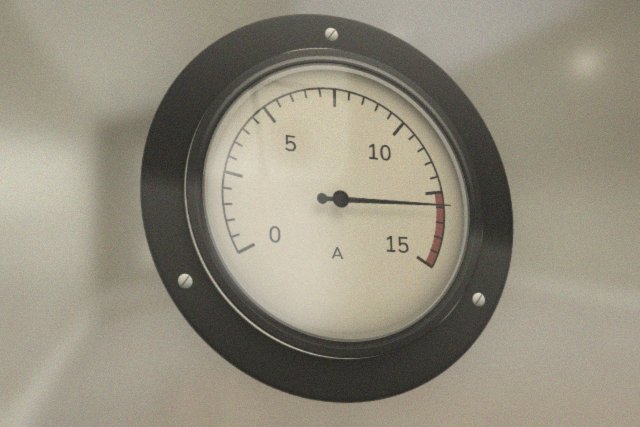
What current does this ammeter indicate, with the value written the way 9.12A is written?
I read 13A
